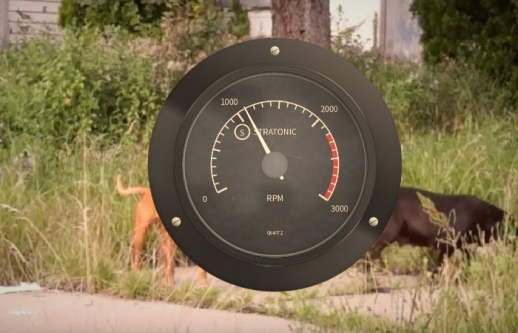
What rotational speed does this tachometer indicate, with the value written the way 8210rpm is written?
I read 1100rpm
